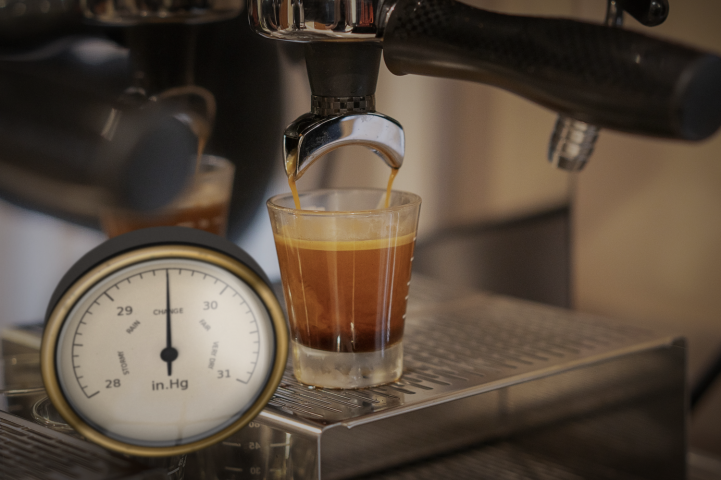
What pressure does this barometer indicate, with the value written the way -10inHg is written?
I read 29.5inHg
